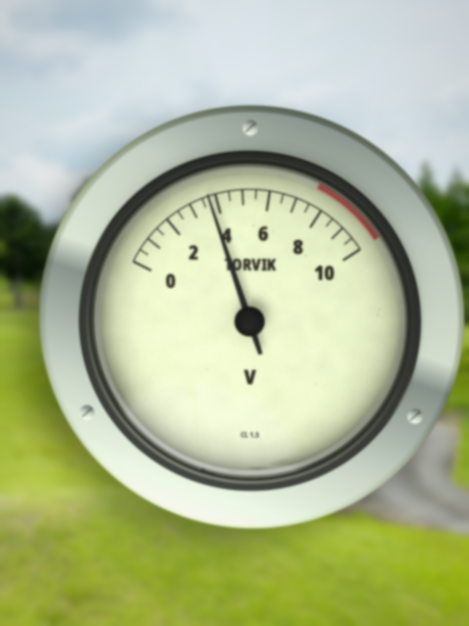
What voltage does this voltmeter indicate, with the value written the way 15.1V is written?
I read 3.75V
